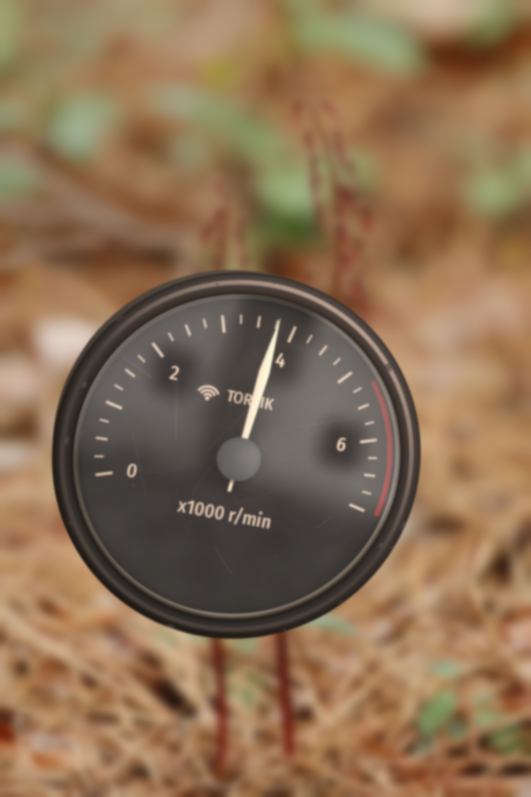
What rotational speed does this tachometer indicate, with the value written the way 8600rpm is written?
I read 3750rpm
